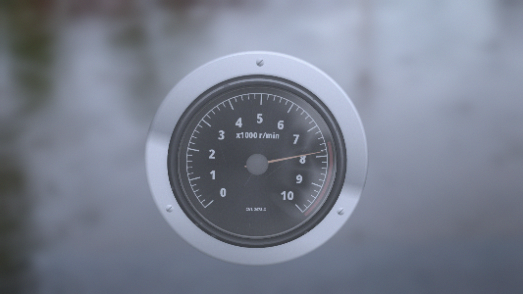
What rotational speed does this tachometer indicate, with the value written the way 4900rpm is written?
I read 7800rpm
